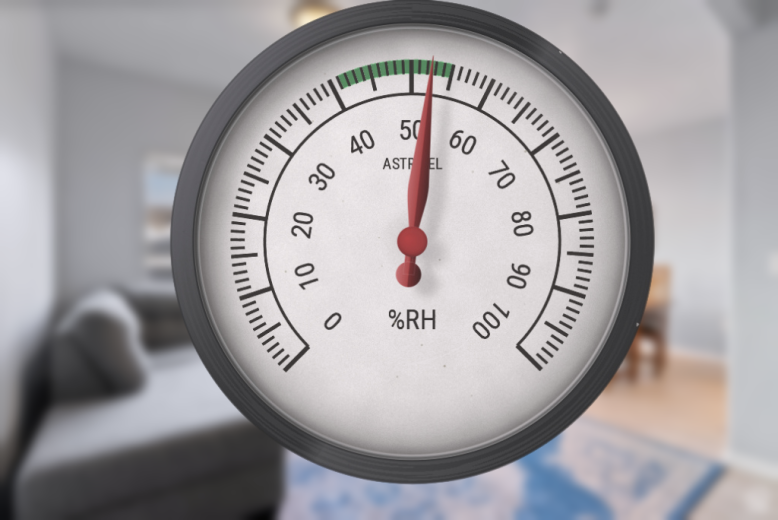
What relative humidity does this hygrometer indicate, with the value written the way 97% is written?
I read 52.5%
